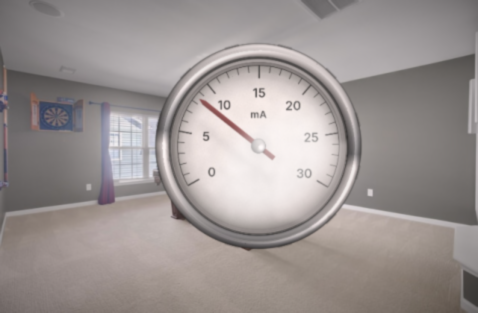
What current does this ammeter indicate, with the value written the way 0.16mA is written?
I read 8.5mA
